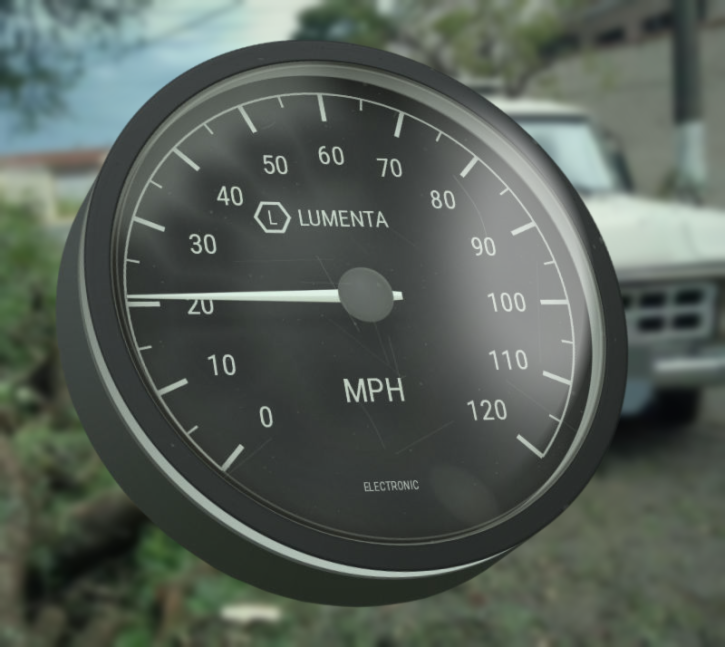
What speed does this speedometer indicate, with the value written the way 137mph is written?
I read 20mph
